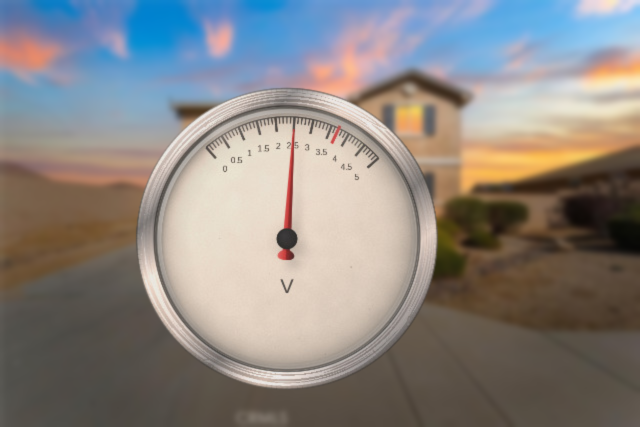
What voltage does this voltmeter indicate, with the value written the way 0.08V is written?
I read 2.5V
